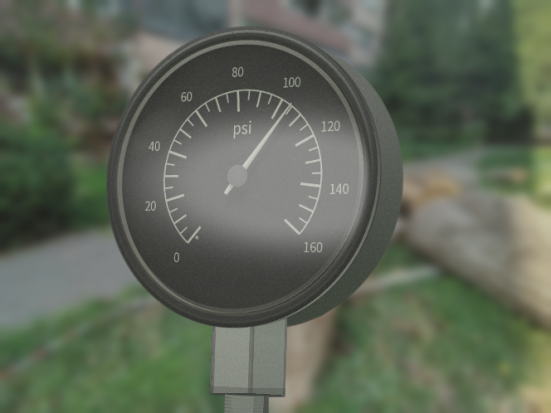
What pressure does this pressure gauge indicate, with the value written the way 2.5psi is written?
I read 105psi
